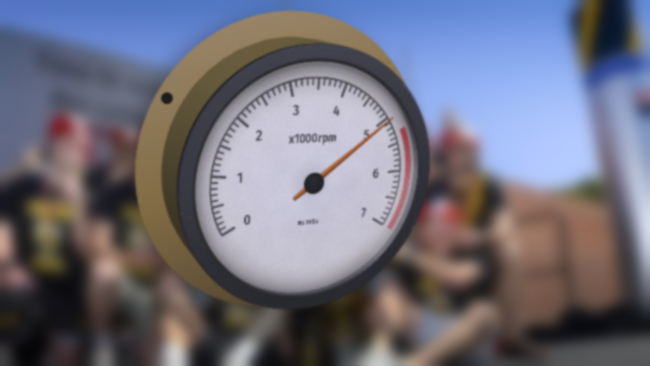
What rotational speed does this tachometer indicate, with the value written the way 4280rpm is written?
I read 5000rpm
